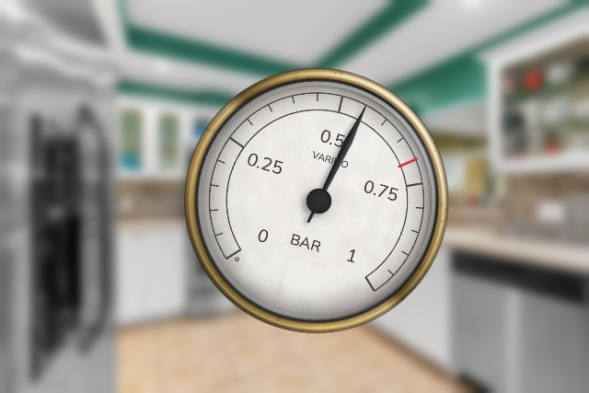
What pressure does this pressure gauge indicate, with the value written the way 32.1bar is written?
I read 0.55bar
